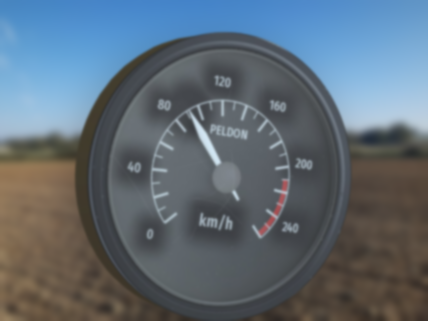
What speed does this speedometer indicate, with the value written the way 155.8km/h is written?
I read 90km/h
